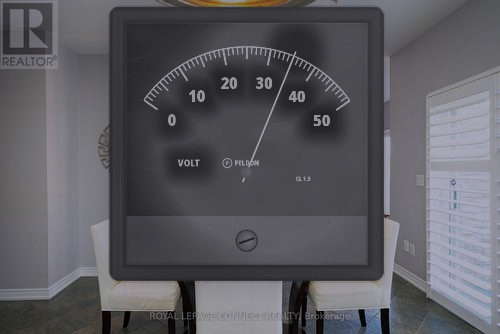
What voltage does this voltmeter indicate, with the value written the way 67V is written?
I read 35V
